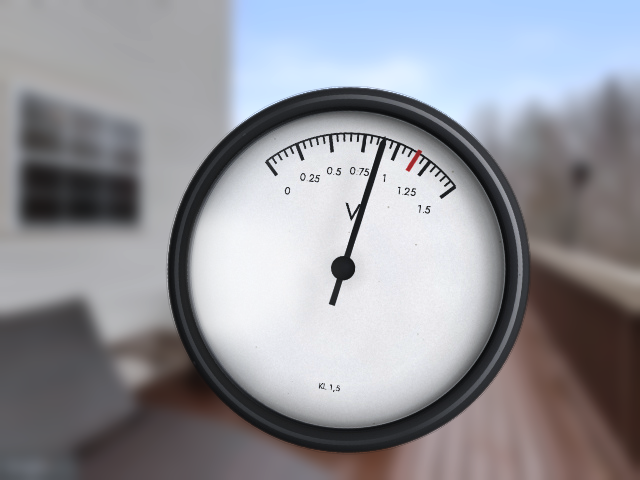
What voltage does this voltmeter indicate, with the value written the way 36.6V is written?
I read 0.9V
